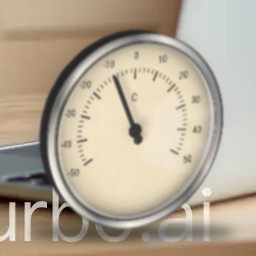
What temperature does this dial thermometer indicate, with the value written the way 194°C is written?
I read -10°C
